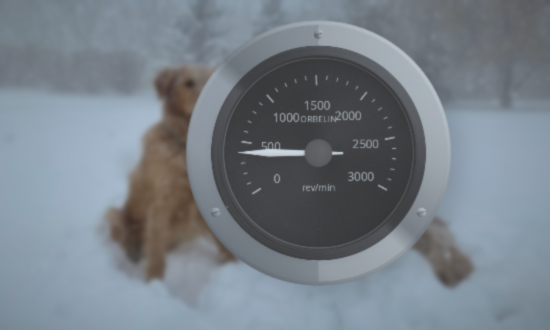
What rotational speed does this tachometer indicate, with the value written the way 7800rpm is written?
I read 400rpm
